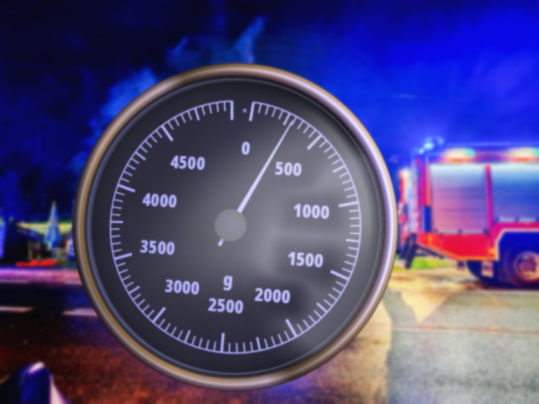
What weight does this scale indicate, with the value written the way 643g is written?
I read 300g
